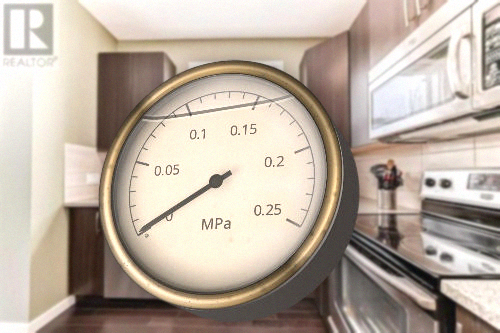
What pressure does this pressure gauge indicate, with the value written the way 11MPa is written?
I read 0MPa
